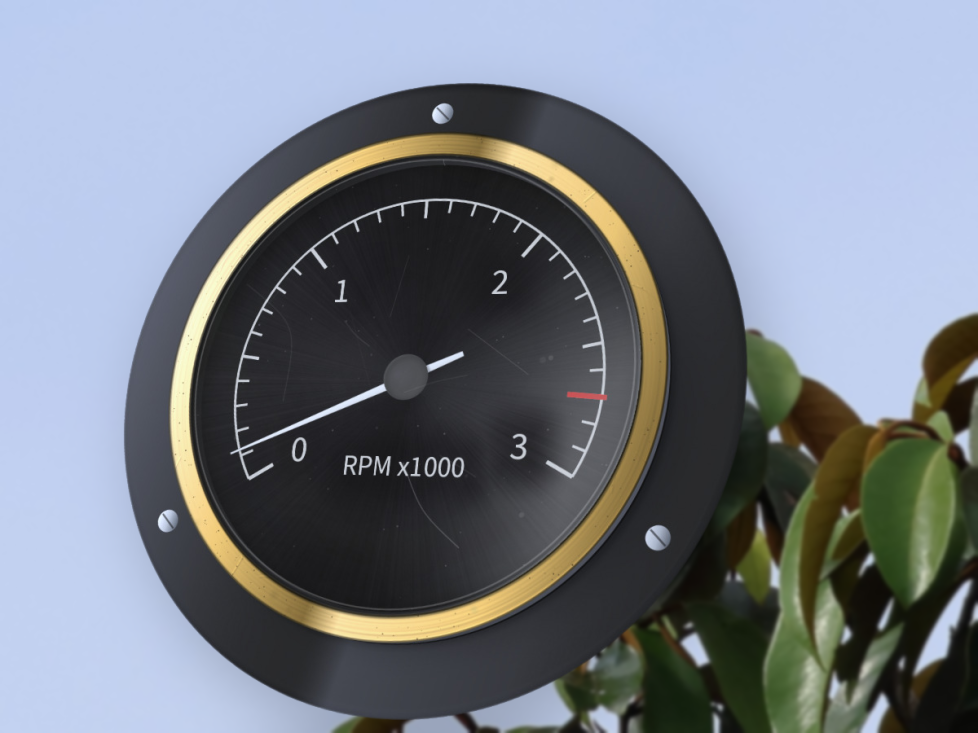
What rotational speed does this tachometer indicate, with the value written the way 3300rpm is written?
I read 100rpm
